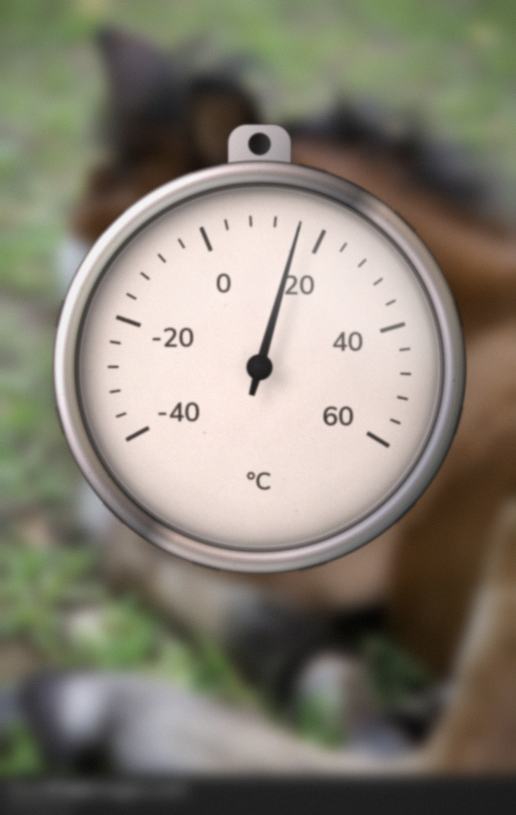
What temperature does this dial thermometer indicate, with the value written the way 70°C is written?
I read 16°C
